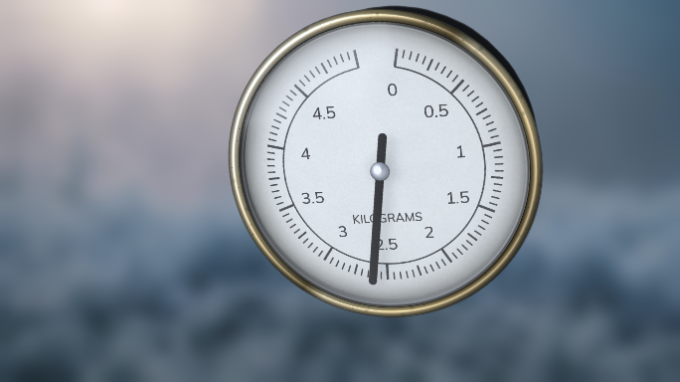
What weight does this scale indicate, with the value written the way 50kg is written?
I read 2.6kg
